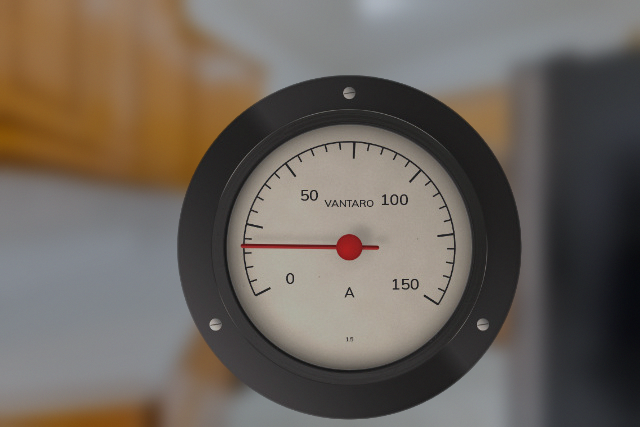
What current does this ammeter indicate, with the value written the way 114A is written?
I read 17.5A
